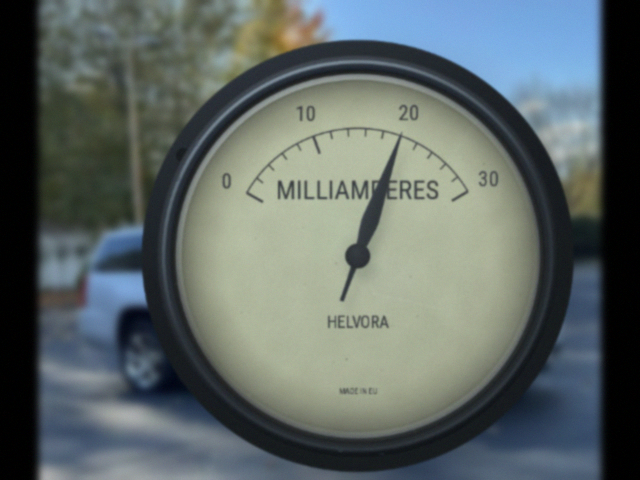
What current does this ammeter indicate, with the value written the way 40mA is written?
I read 20mA
